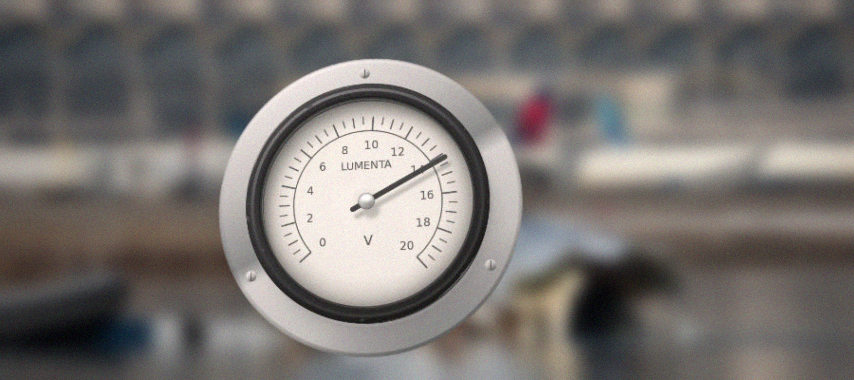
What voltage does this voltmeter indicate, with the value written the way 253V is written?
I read 14.25V
